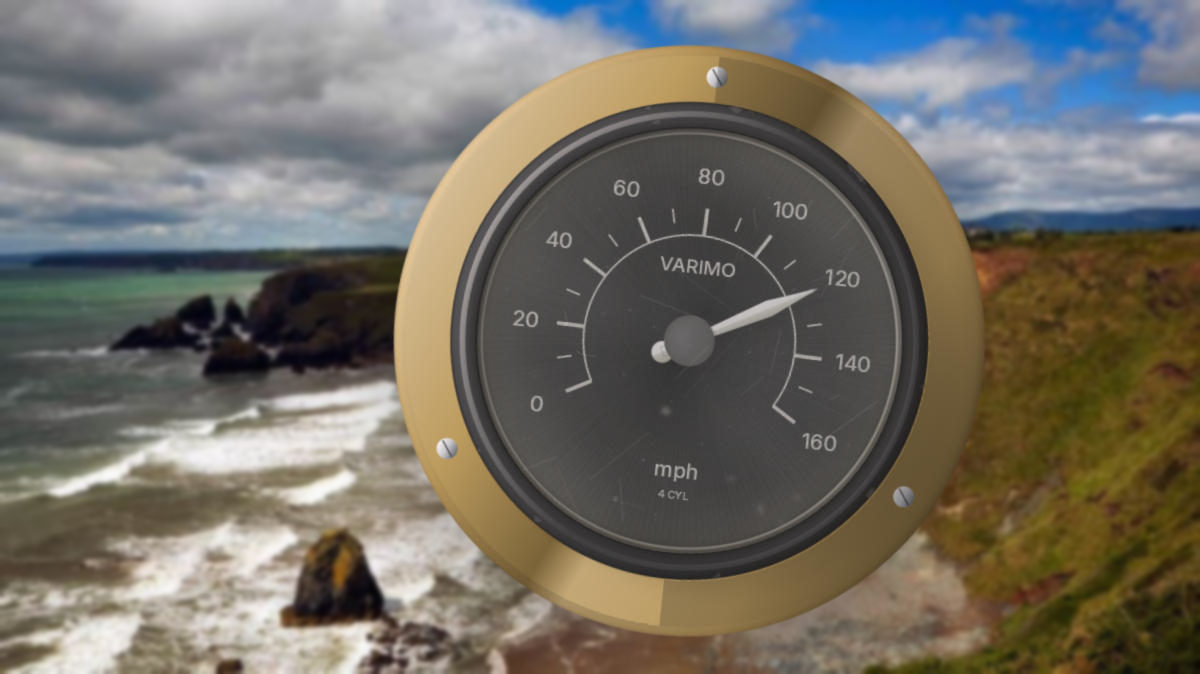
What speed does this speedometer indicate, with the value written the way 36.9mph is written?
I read 120mph
